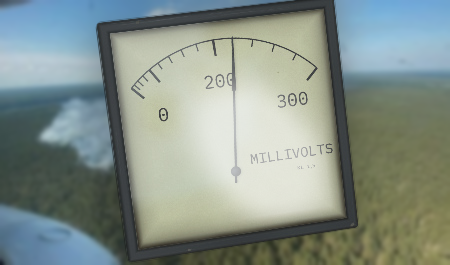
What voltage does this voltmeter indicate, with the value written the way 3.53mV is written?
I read 220mV
